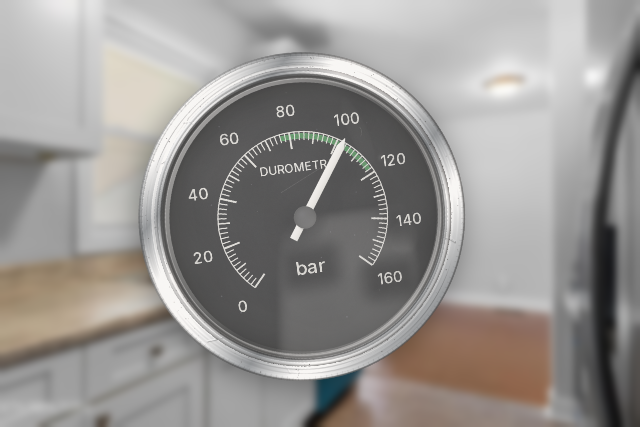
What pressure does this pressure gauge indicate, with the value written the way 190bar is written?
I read 102bar
